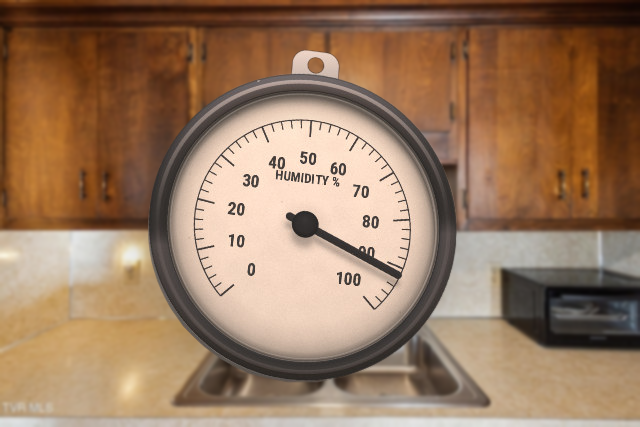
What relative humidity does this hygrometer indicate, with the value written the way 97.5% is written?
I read 92%
